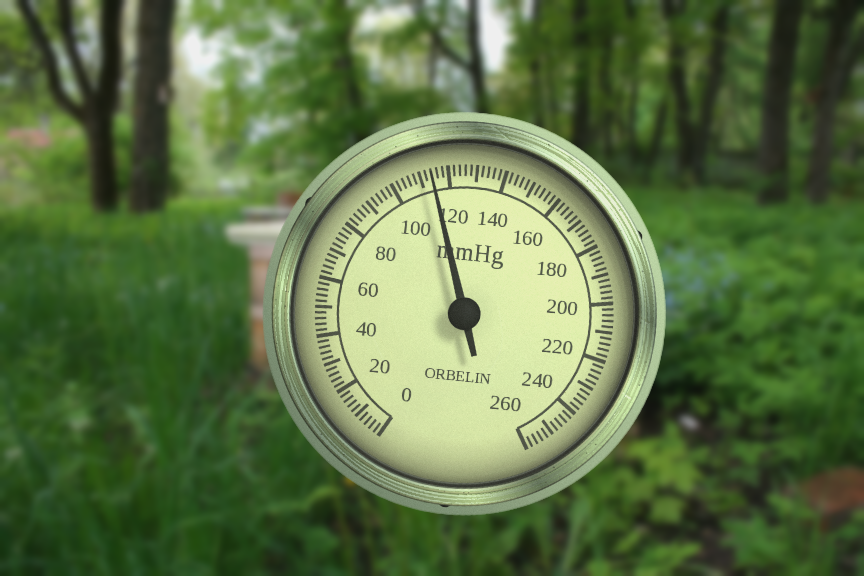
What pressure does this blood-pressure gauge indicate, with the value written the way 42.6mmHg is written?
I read 114mmHg
